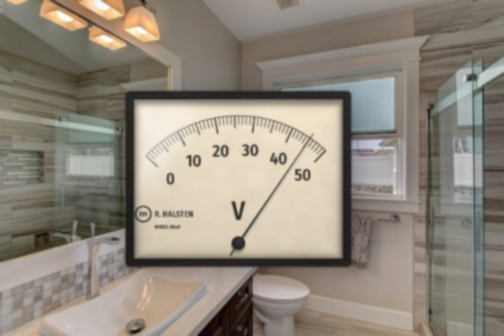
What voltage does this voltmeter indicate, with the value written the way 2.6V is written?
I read 45V
